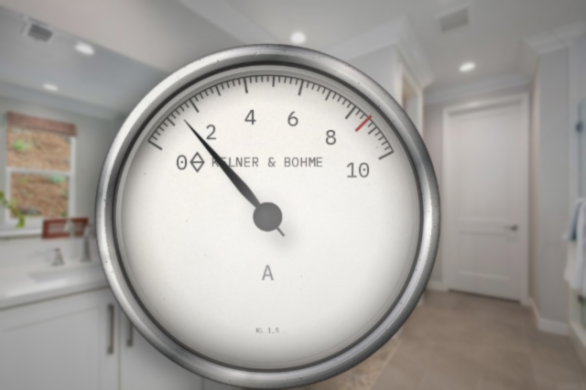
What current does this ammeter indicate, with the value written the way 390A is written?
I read 1.4A
